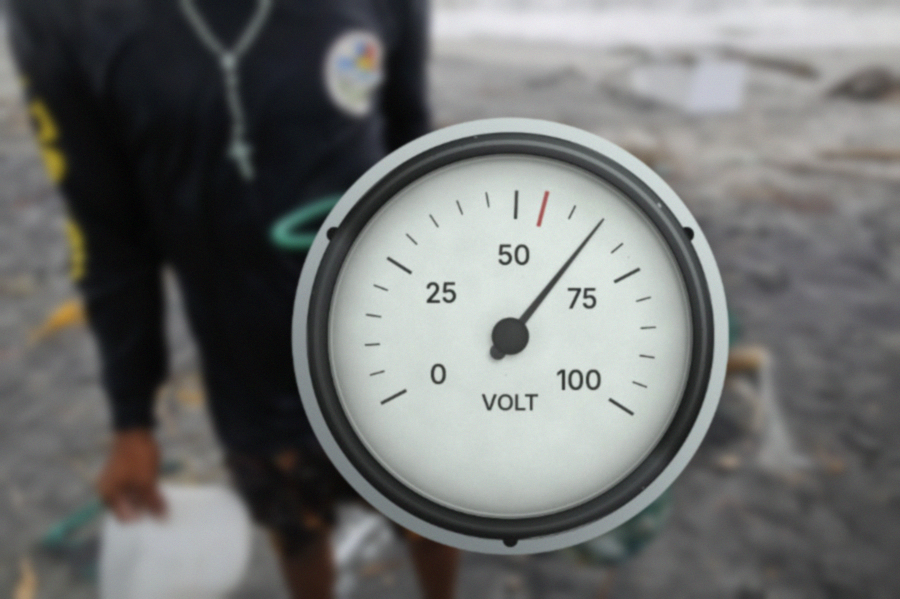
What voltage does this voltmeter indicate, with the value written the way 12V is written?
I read 65V
